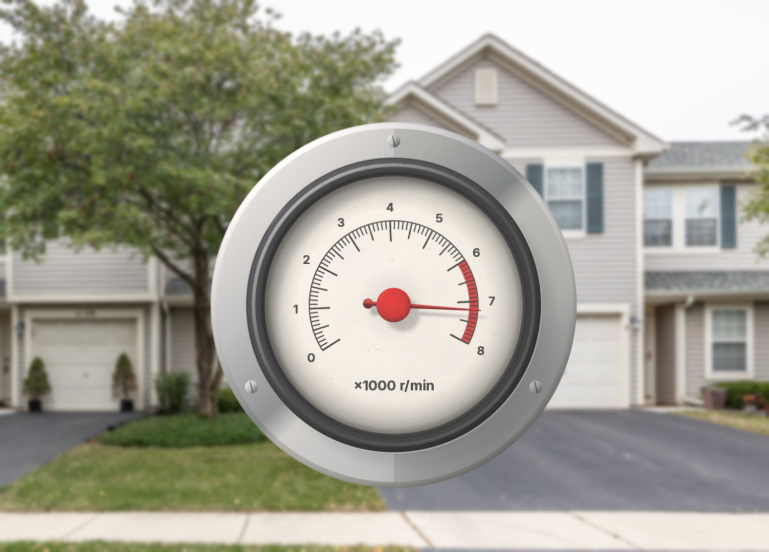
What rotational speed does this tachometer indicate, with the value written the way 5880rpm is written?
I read 7200rpm
